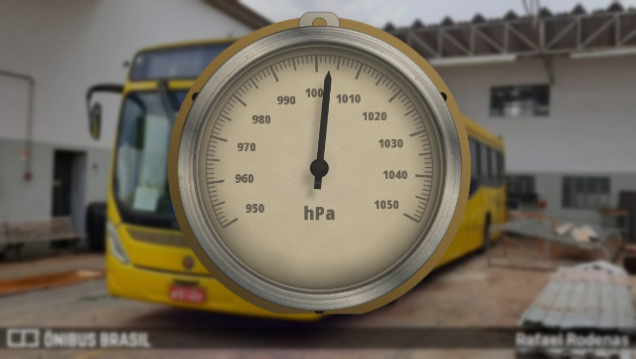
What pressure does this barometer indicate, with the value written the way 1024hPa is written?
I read 1003hPa
